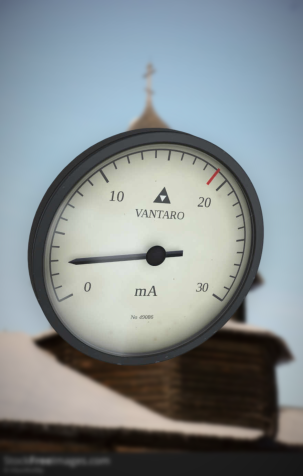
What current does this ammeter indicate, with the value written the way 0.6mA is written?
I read 3mA
